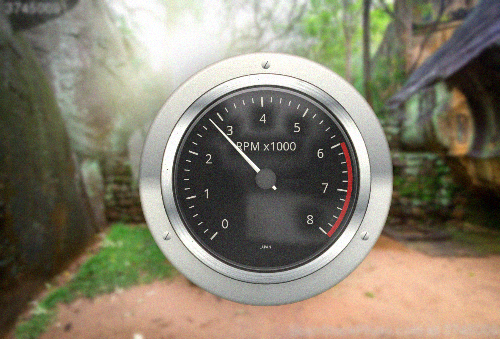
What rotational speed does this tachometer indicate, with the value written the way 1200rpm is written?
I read 2800rpm
